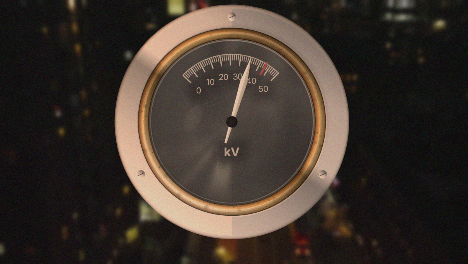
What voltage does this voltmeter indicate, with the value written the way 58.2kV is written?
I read 35kV
